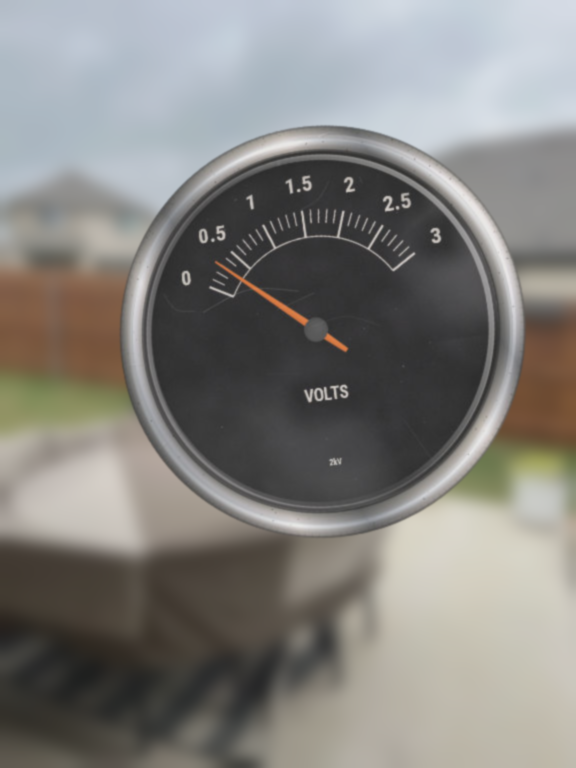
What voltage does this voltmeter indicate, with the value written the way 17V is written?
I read 0.3V
